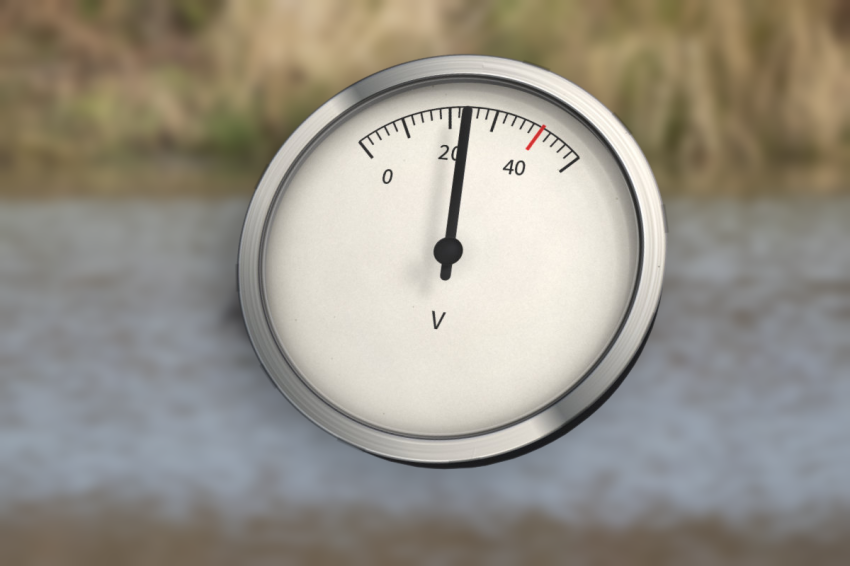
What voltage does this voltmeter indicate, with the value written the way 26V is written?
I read 24V
